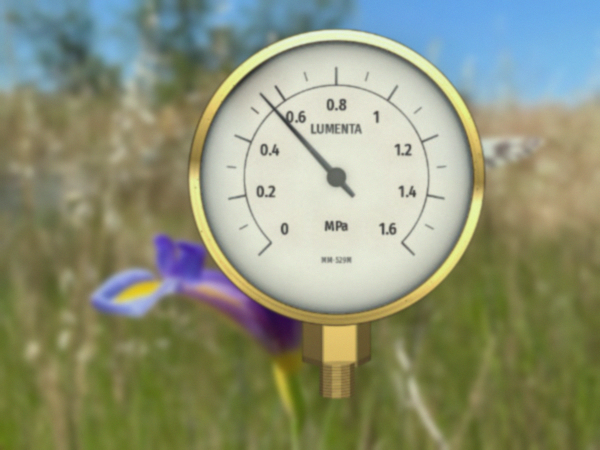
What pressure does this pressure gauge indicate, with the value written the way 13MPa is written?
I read 0.55MPa
